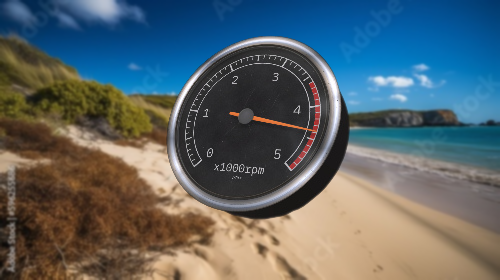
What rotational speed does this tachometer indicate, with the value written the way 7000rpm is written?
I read 4400rpm
